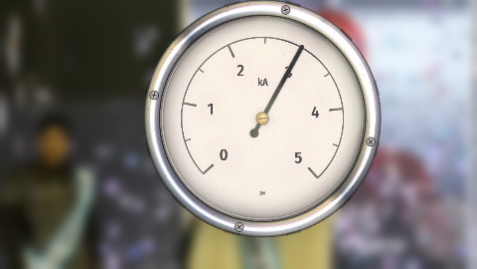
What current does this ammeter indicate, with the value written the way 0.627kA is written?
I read 3kA
